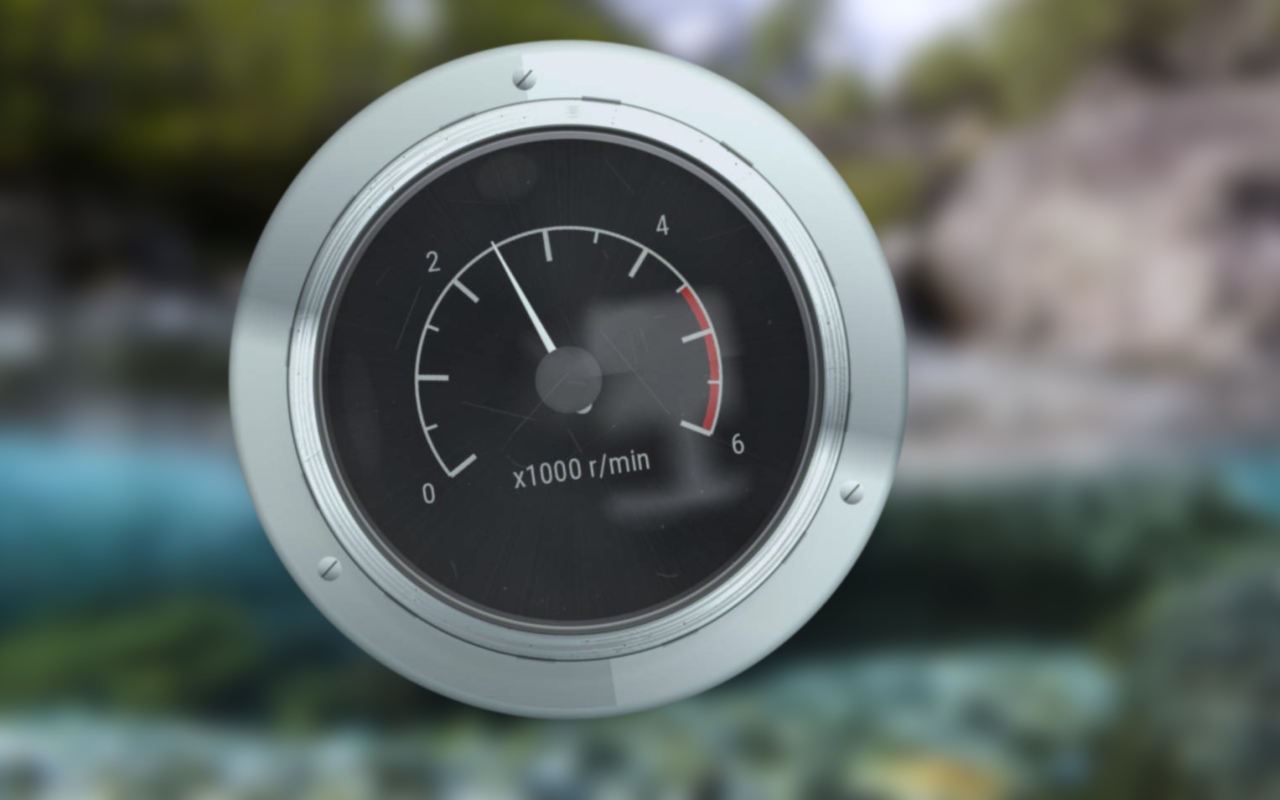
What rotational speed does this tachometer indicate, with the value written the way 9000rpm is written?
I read 2500rpm
